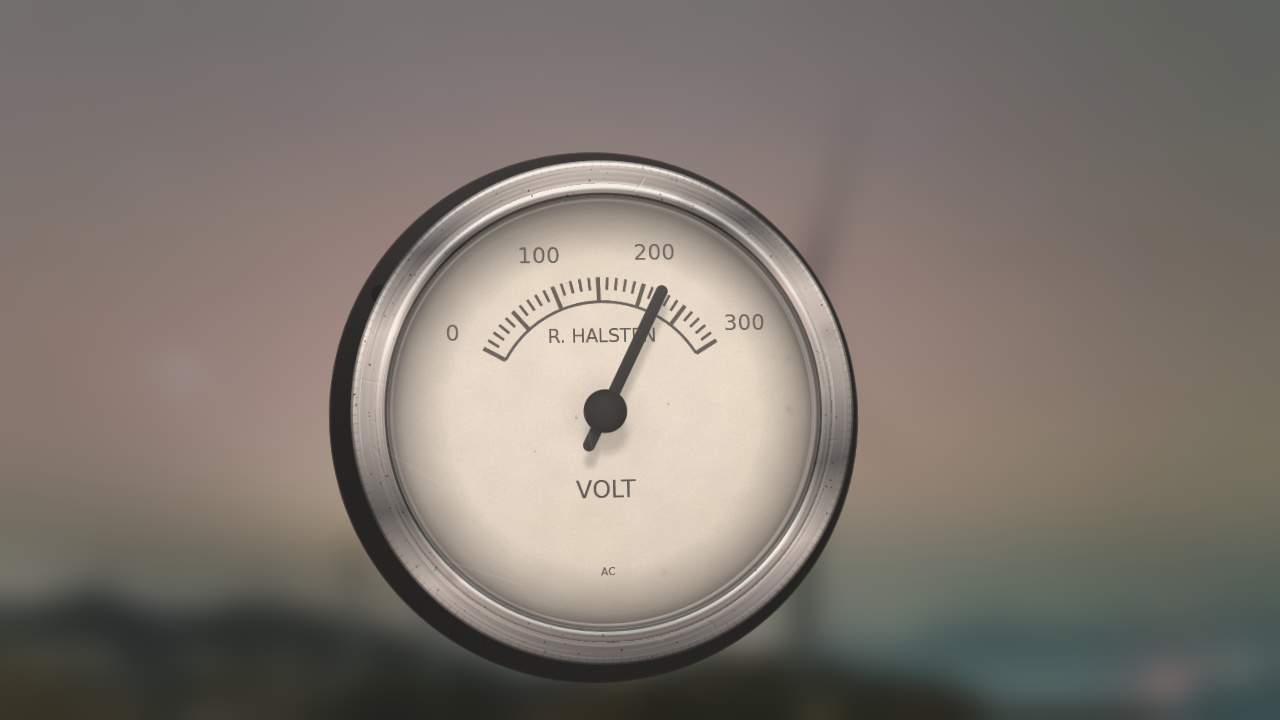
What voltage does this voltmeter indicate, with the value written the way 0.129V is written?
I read 220V
